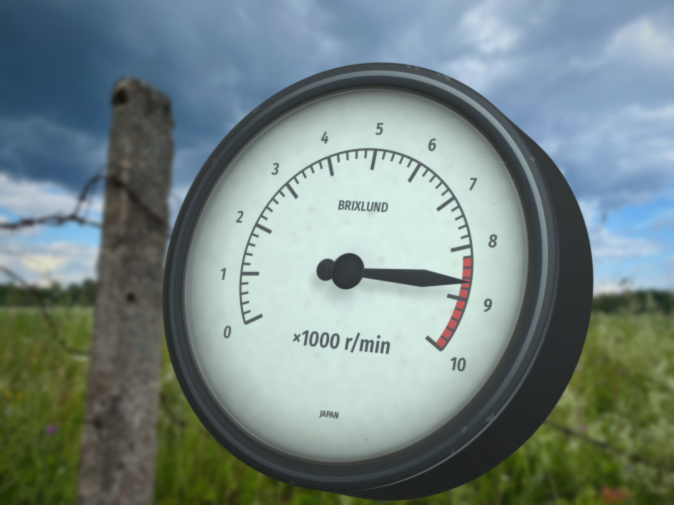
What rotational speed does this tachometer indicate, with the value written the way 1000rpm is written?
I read 8700rpm
